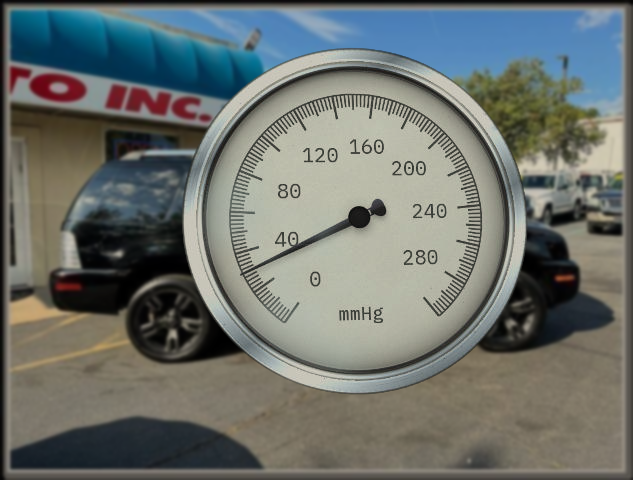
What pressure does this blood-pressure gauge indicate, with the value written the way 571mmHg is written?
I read 30mmHg
